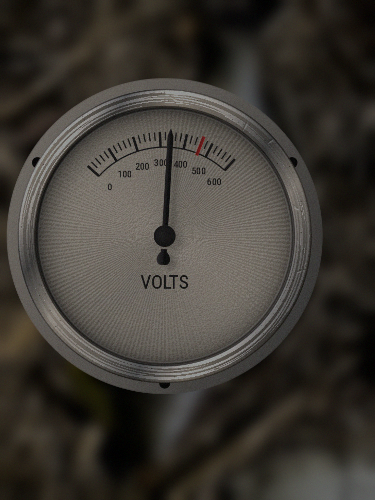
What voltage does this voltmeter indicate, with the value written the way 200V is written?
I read 340V
